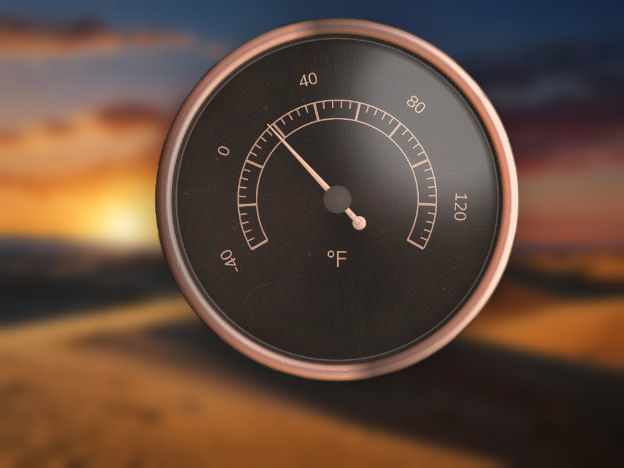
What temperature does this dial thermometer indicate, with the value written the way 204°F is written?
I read 18°F
